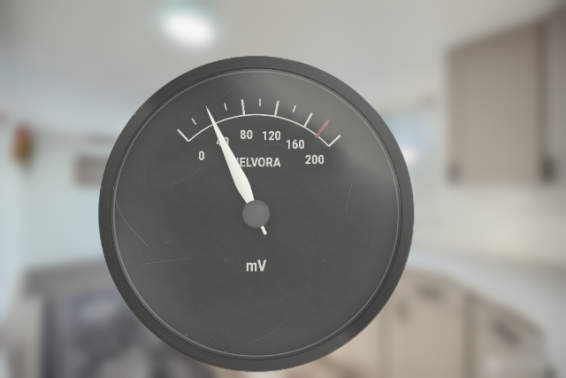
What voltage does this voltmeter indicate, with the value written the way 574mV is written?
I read 40mV
